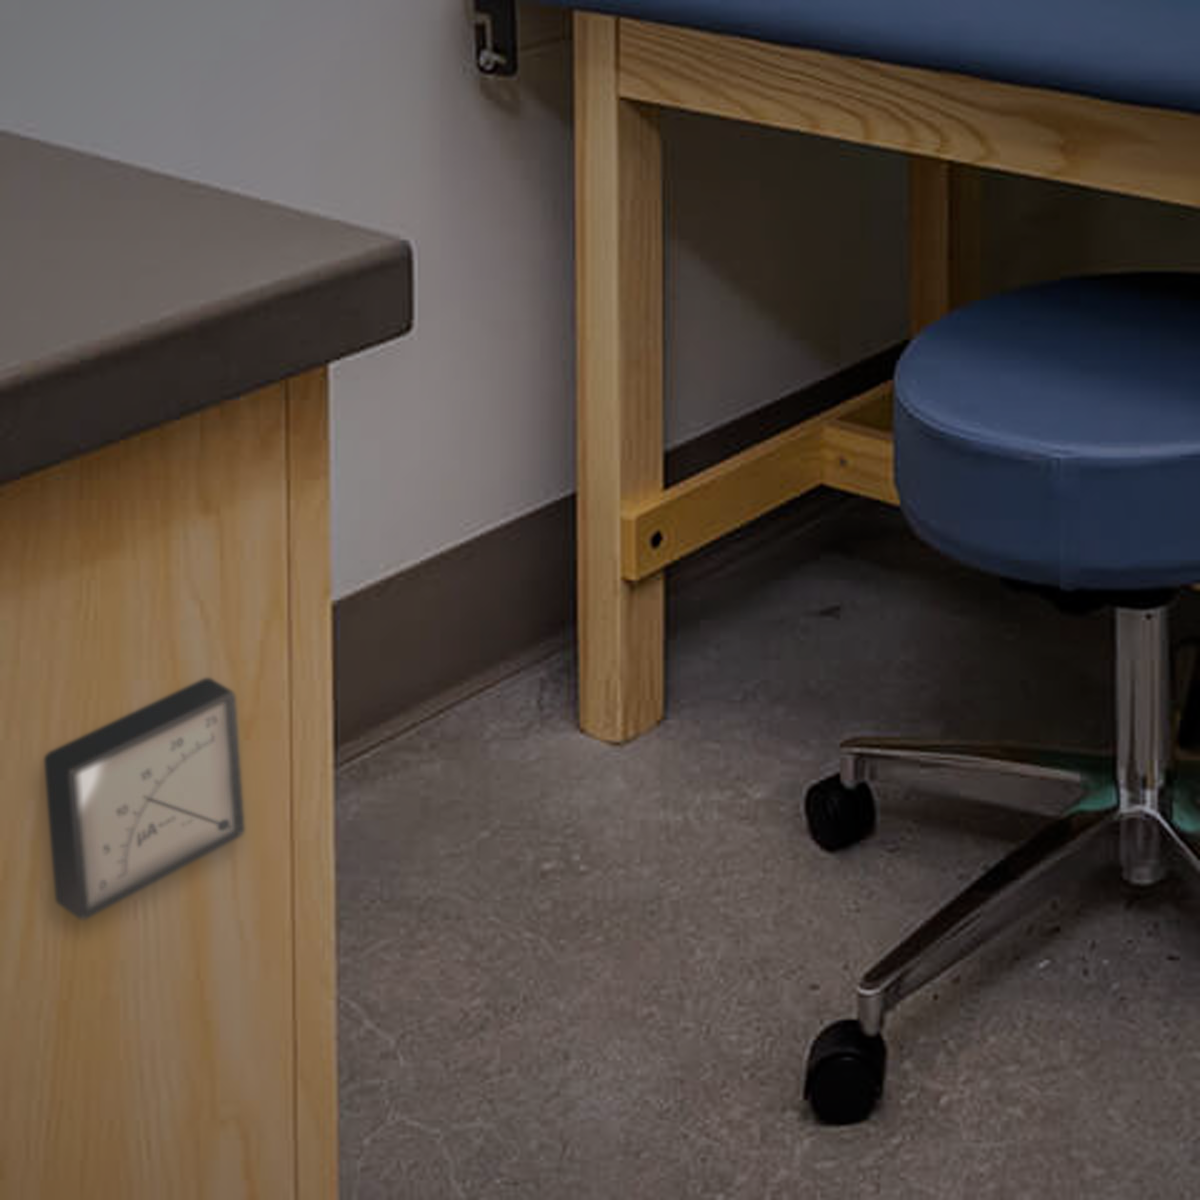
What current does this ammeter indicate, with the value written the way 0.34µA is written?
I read 12.5µA
